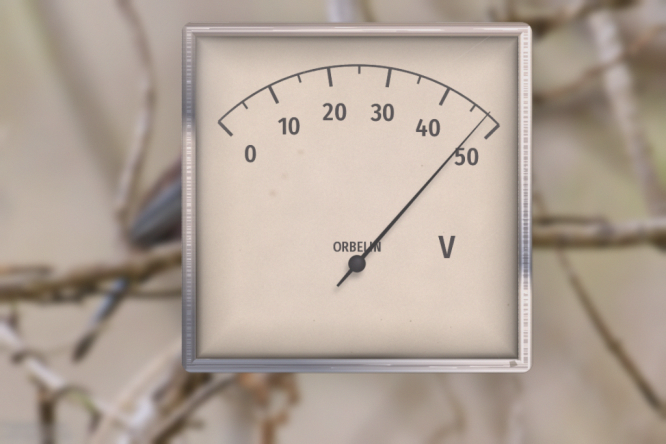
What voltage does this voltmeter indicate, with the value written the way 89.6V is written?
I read 47.5V
